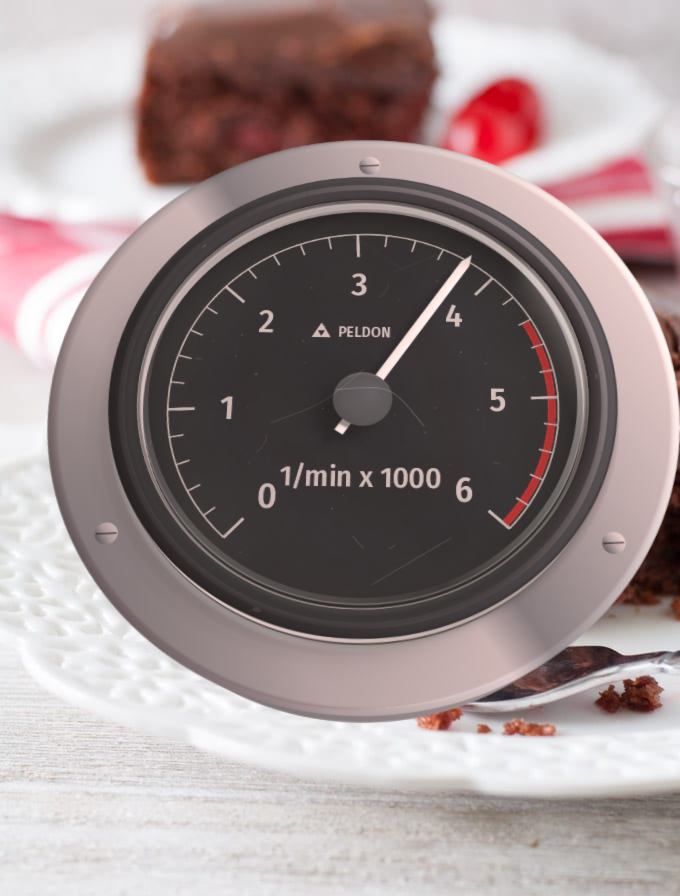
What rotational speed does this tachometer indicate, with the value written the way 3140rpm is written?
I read 3800rpm
